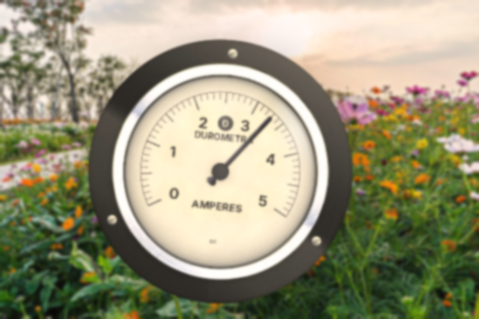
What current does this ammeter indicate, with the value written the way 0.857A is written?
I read 3.3A
